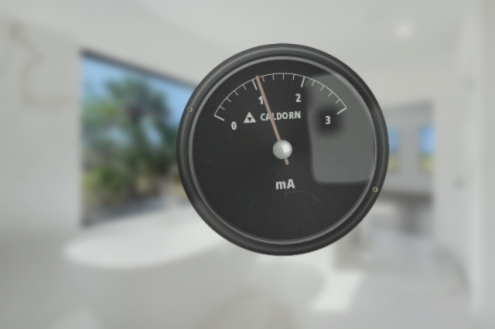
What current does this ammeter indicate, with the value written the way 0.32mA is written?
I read 1.1mA
